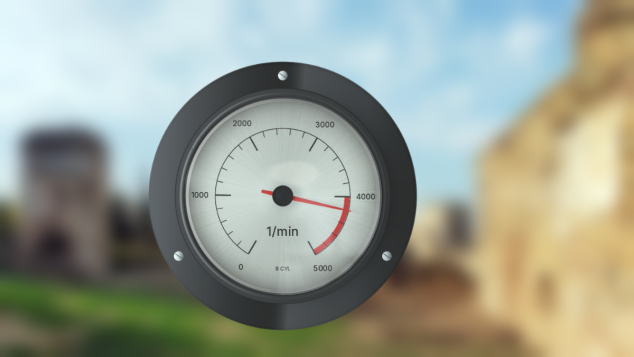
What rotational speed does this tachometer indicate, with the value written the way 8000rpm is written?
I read 4200rpm
